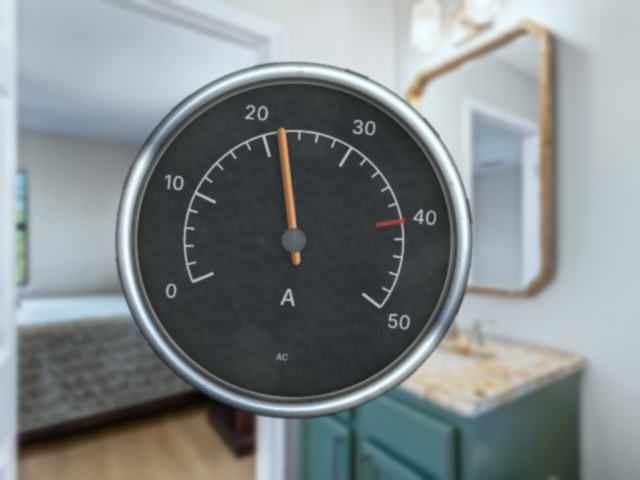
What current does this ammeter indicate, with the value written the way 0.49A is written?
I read 22A
